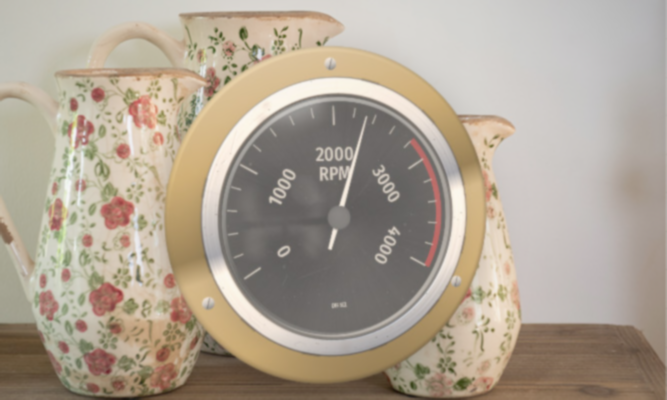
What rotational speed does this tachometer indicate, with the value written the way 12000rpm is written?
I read 2300rpm
